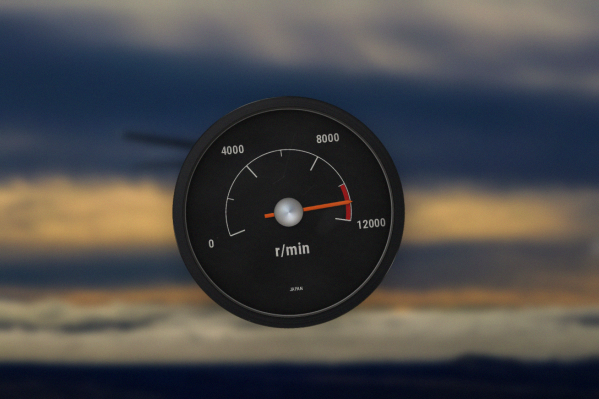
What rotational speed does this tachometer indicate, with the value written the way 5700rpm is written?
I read 11000rpm
